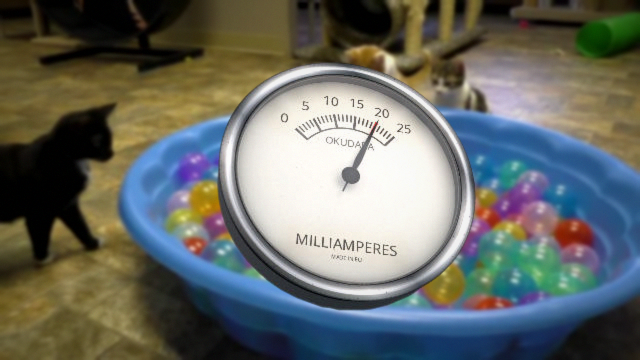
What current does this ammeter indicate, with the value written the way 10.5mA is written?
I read 20mA
